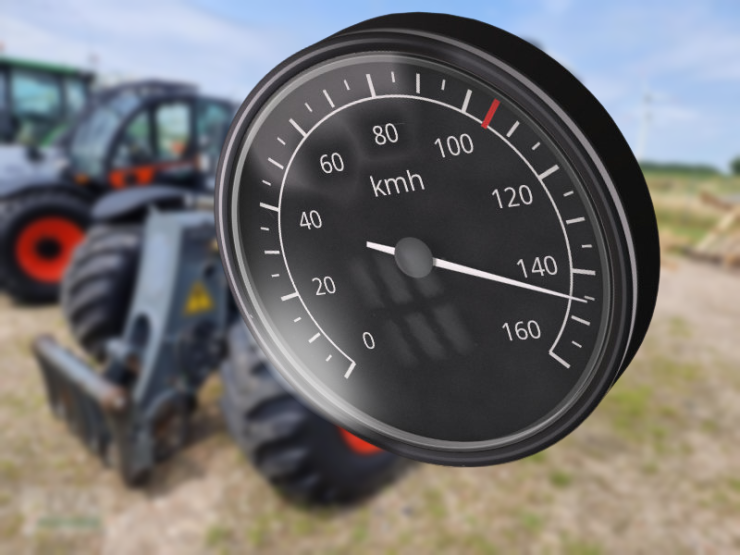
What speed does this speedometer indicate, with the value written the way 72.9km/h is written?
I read 145km/h
